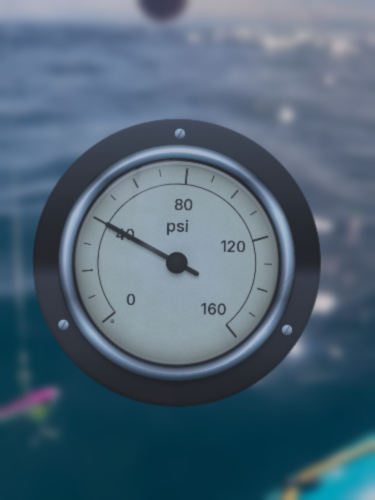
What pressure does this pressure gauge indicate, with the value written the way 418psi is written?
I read 40psi
